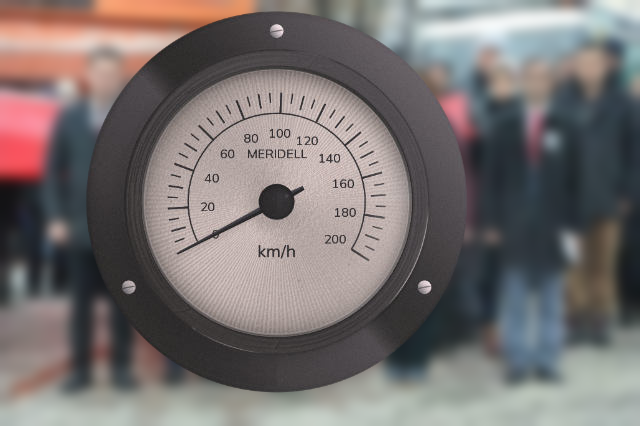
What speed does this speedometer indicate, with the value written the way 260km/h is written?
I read 0km/h
